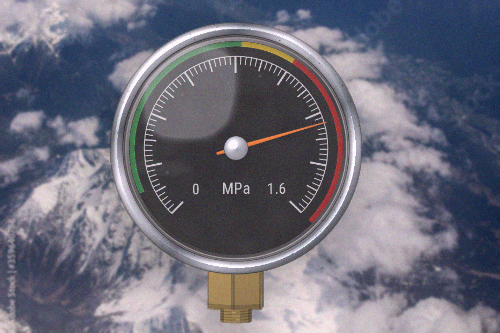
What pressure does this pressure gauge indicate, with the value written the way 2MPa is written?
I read 1.24MPa
